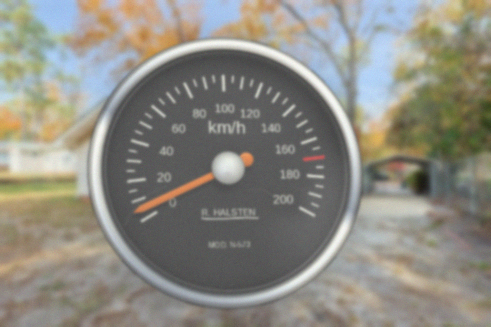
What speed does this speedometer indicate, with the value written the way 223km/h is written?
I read 5km/h
